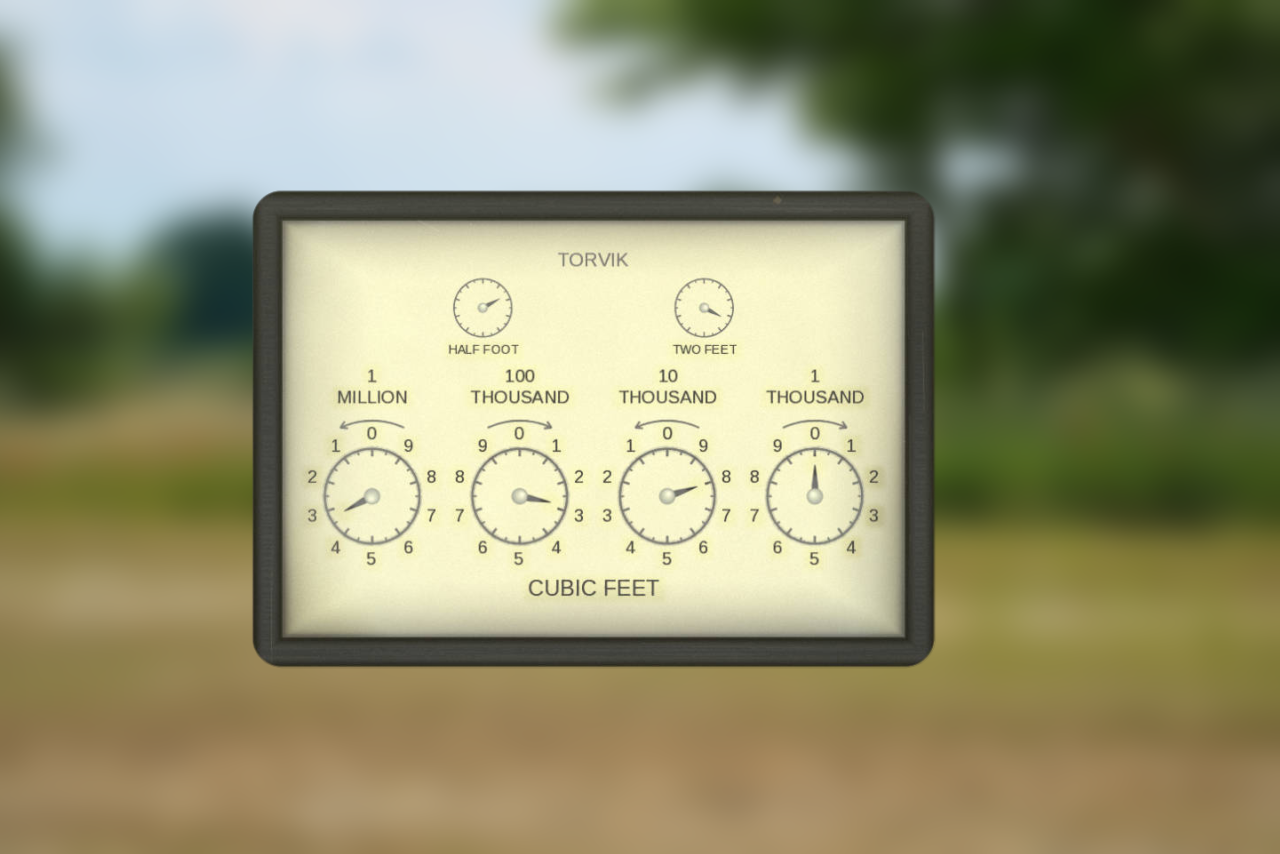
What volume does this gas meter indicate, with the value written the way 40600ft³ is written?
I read 328000ft³
